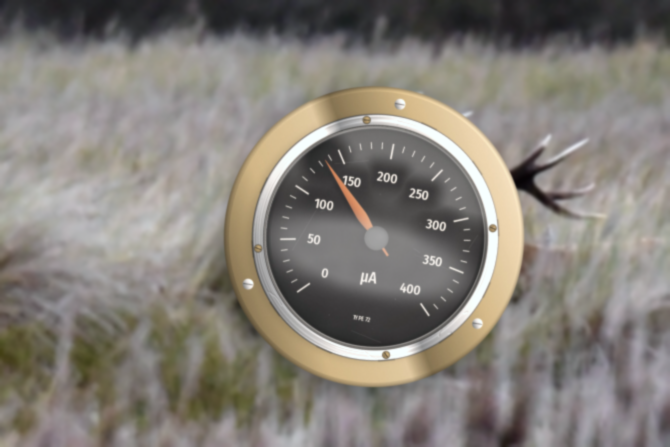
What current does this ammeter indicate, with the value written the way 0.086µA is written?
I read 135µA
